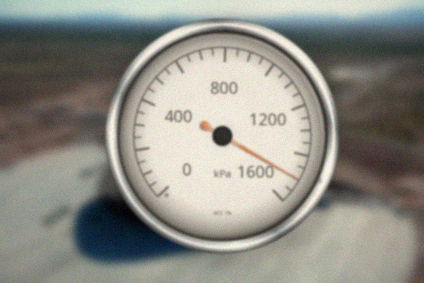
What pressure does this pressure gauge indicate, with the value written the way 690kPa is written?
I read 1500kPa
